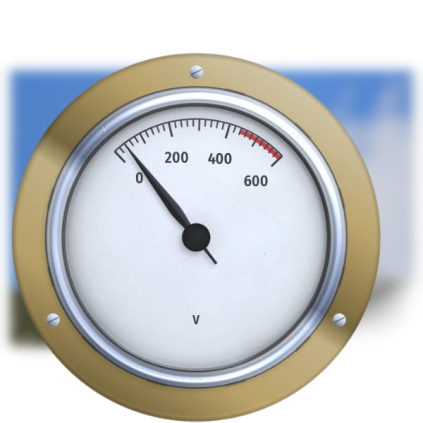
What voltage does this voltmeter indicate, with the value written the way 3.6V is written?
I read 40V
